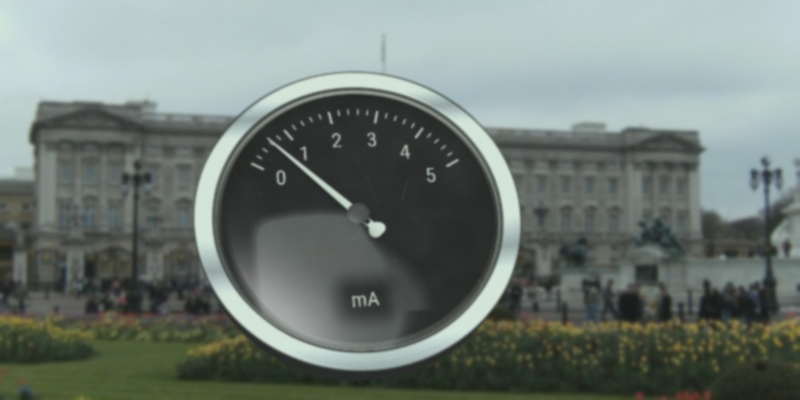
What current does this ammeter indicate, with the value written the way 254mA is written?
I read 0.6mA
